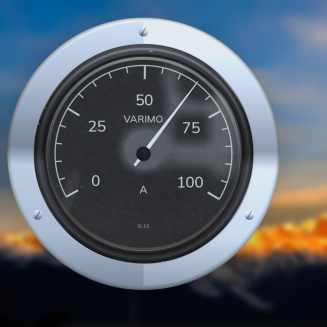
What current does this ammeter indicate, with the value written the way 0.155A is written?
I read 65A
